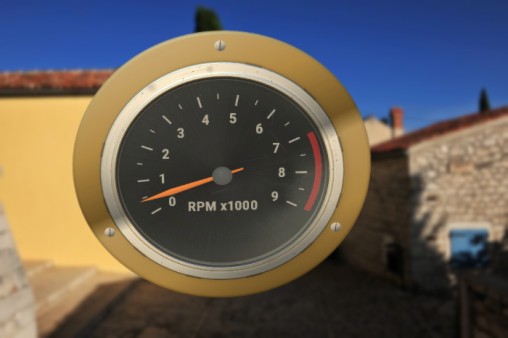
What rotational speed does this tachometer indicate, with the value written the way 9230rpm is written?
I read 500rpm
